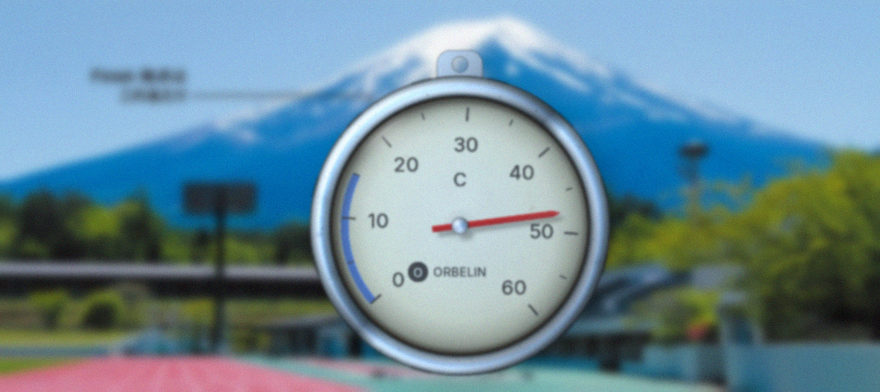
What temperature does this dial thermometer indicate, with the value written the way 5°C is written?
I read 47.5°C
